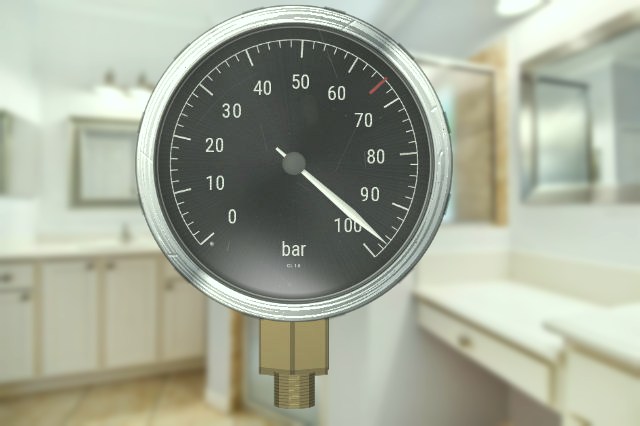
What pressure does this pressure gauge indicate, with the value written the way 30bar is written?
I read 97bar
